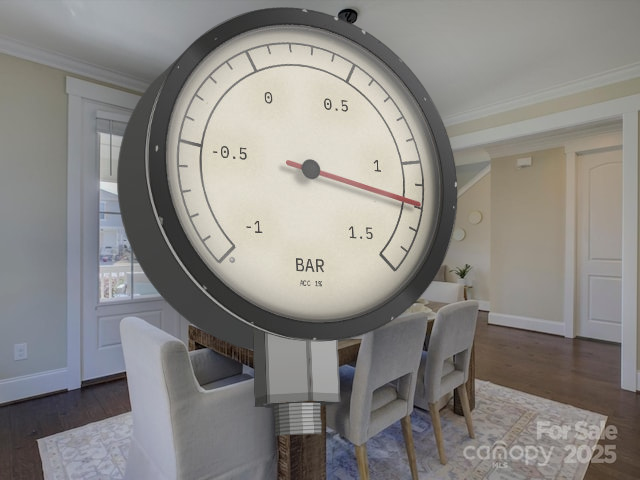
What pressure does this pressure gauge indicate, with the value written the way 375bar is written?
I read 1.2bar
